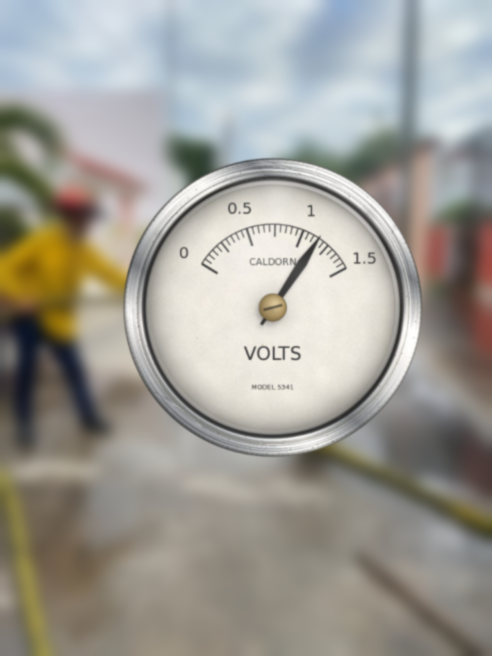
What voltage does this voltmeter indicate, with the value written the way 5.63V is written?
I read 1.15V
